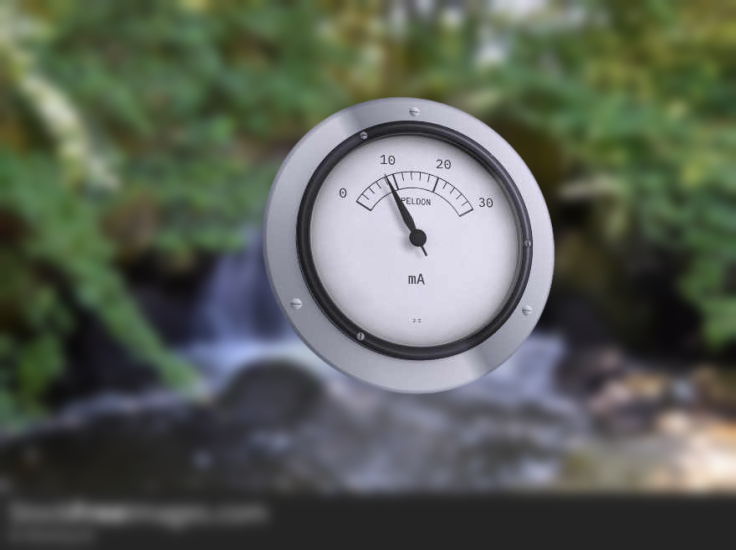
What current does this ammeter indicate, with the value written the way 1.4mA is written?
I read 8mA
